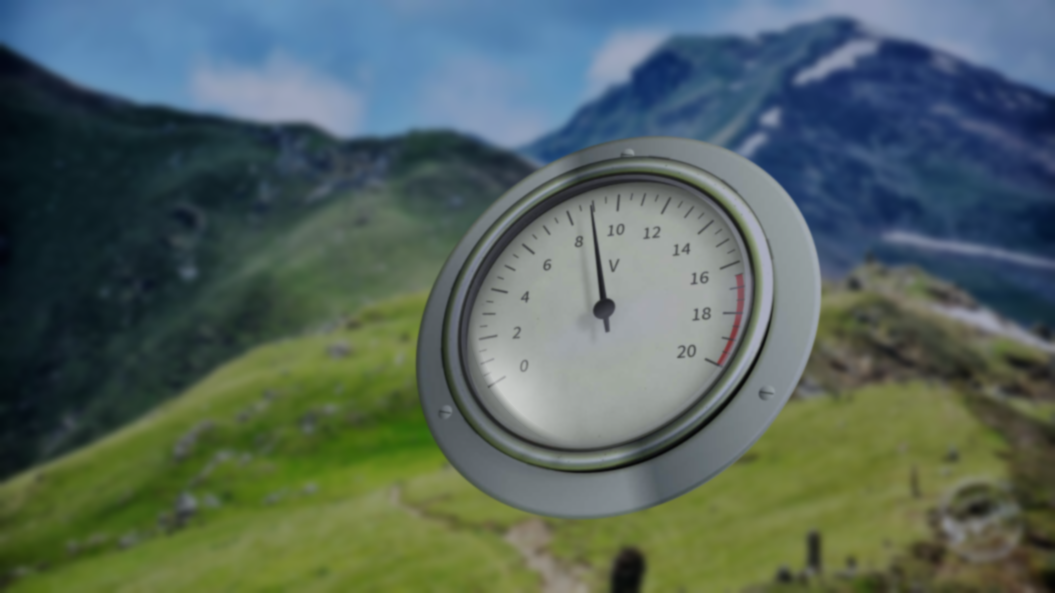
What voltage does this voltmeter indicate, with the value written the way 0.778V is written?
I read 9V
